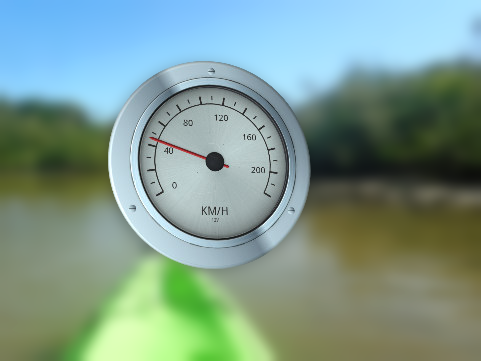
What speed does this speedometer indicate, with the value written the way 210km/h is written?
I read 45km/h
